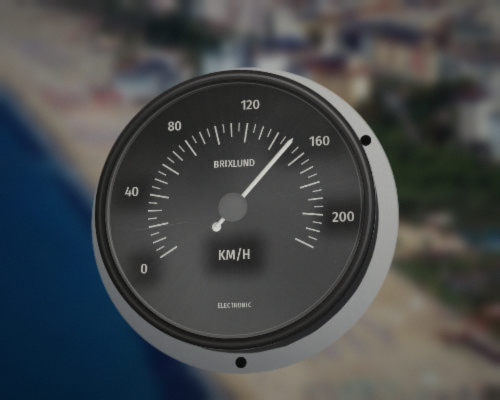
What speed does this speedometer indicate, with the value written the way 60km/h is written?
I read 150km/h
